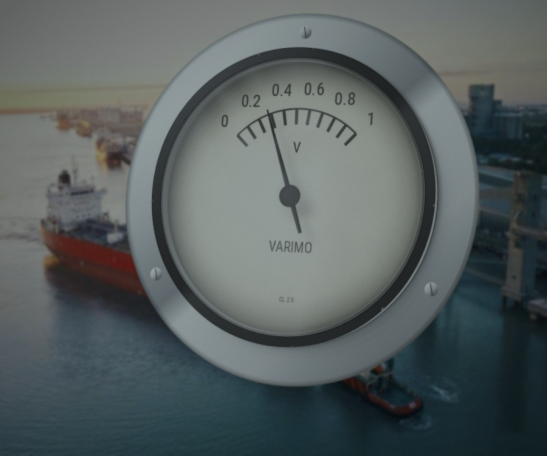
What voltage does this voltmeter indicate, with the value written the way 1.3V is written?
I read 0.3V
